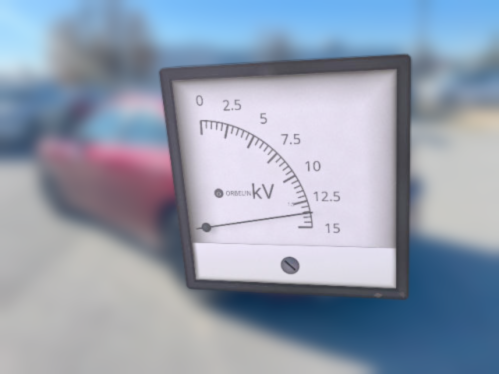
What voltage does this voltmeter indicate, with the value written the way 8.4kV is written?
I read 13.5kV
